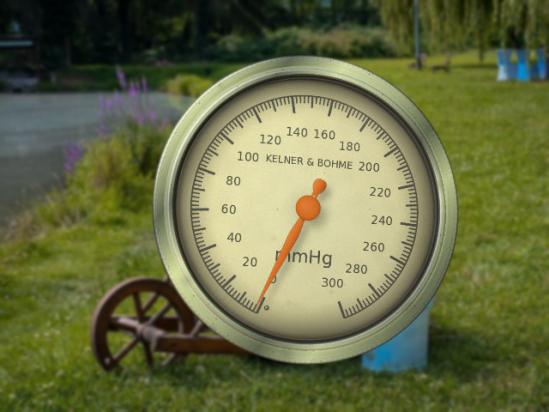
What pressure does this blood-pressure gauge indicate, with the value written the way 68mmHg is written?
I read 2mmHg
